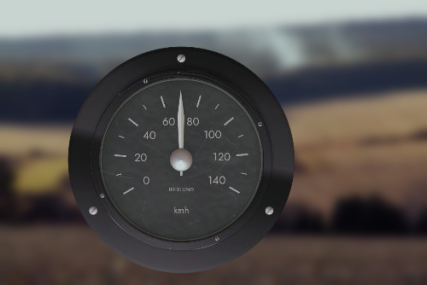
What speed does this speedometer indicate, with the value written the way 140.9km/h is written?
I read 70km/h
